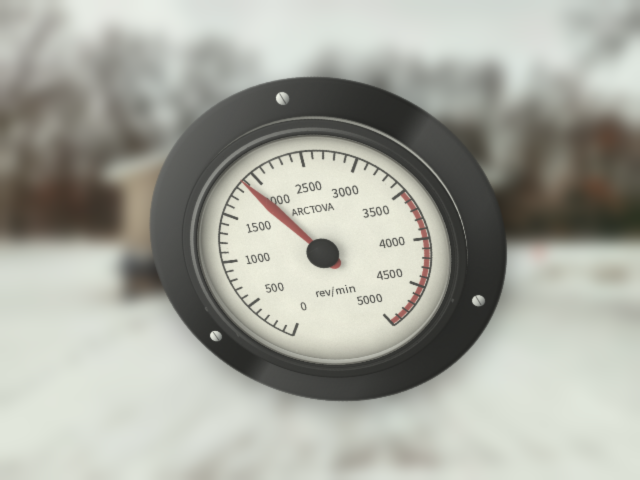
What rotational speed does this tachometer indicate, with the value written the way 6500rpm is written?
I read 1900rpm
